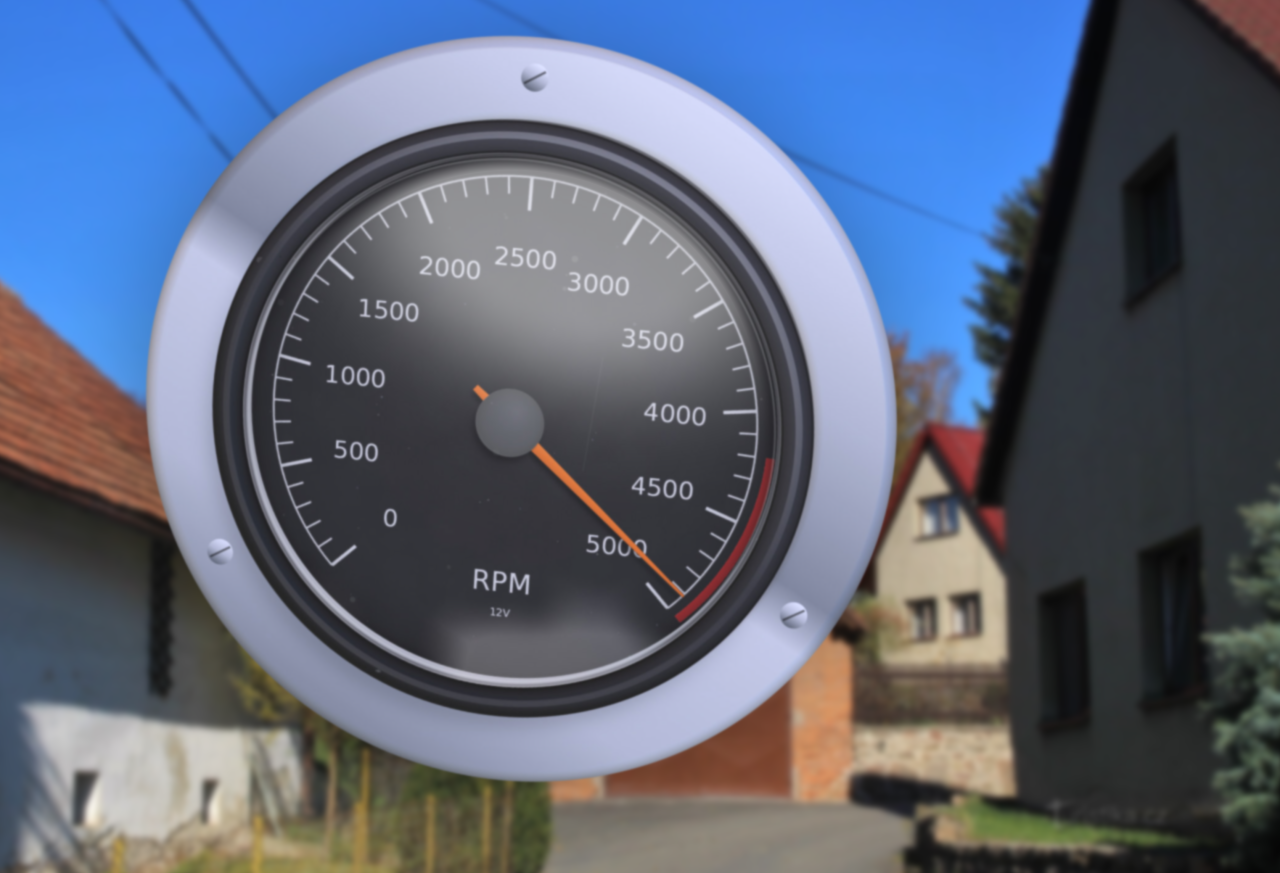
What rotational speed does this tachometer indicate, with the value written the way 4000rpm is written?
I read 4900rpm
